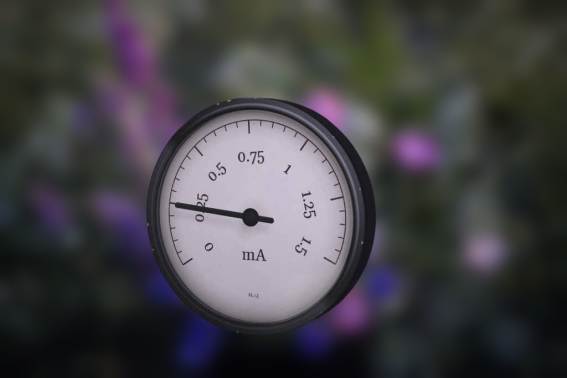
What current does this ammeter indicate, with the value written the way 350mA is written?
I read 0.25mA
